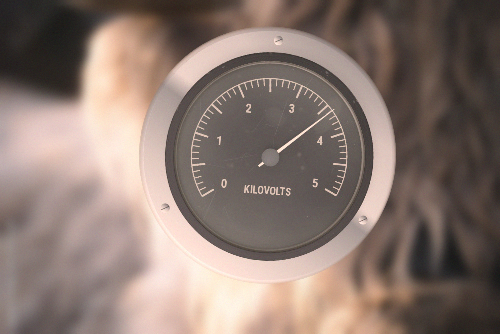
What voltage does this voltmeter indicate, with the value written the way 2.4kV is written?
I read 3.6kV
